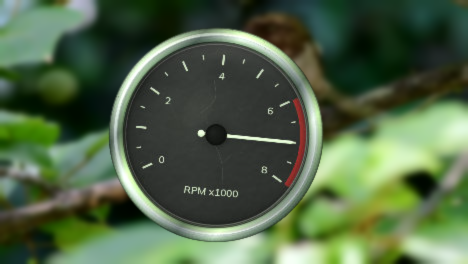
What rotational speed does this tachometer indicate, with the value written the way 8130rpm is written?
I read 7000rpm
